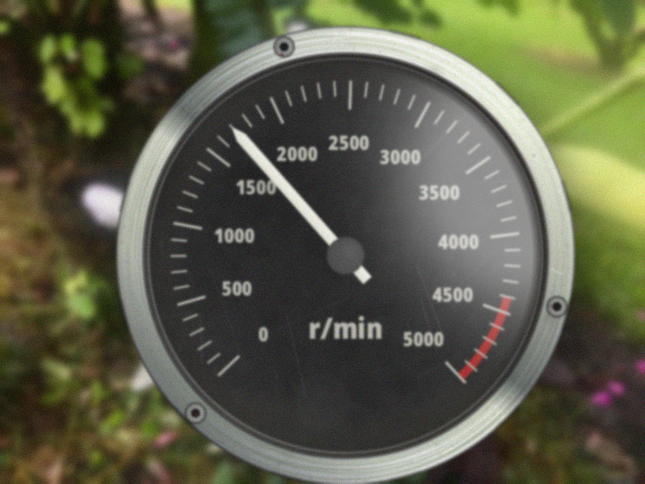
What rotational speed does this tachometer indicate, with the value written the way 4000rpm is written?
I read 1700rpm
